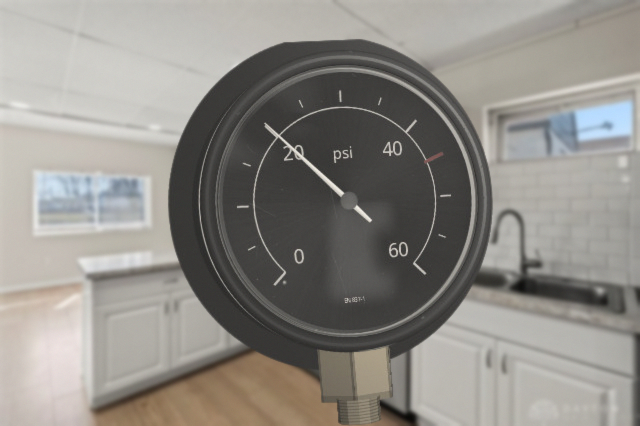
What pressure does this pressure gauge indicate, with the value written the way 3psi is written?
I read 20psi
